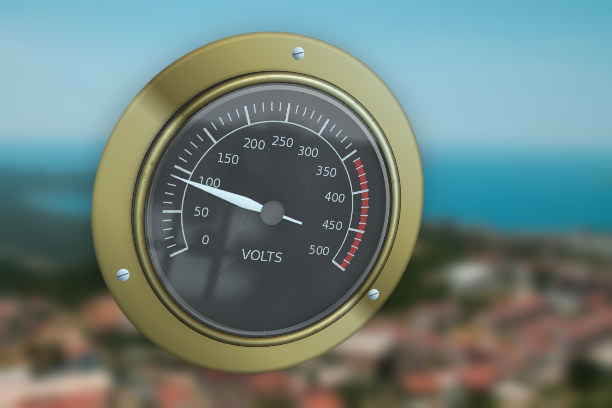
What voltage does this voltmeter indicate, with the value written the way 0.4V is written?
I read 90V
